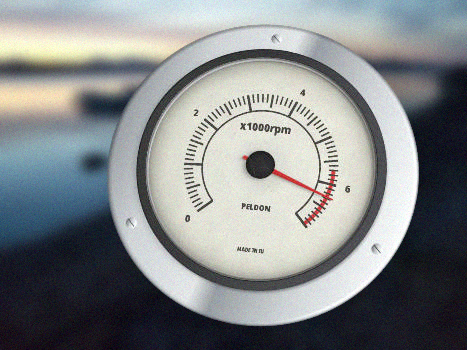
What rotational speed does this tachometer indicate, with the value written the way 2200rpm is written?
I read 6300rpm
